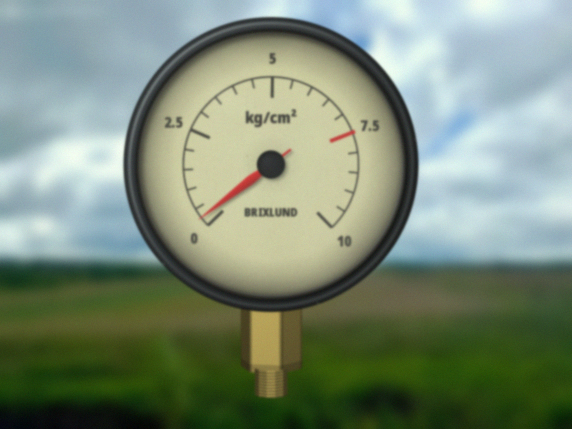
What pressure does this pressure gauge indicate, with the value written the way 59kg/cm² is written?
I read 0.25kg/cm²
